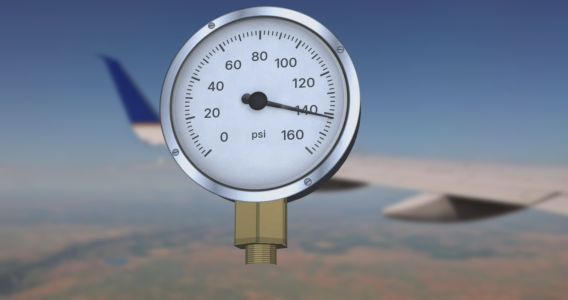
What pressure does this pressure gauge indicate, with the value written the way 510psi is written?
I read 142psi
